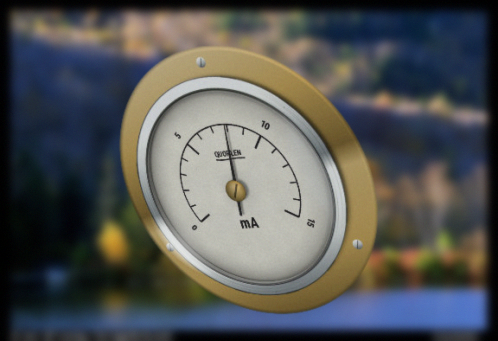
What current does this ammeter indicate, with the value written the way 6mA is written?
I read 8mA
